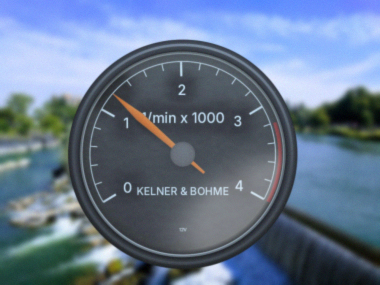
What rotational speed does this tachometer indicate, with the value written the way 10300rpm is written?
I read 1200rpm
